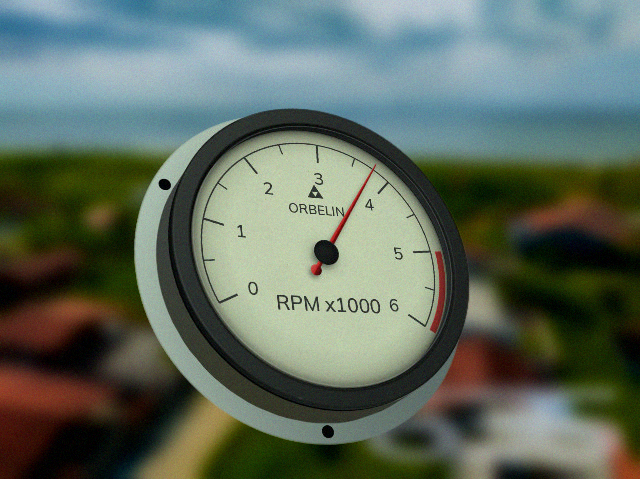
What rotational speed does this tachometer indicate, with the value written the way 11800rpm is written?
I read 3750rpm
